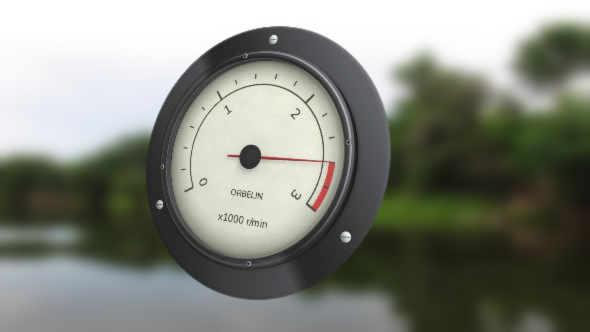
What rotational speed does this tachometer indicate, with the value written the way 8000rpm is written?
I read 2600rpm
